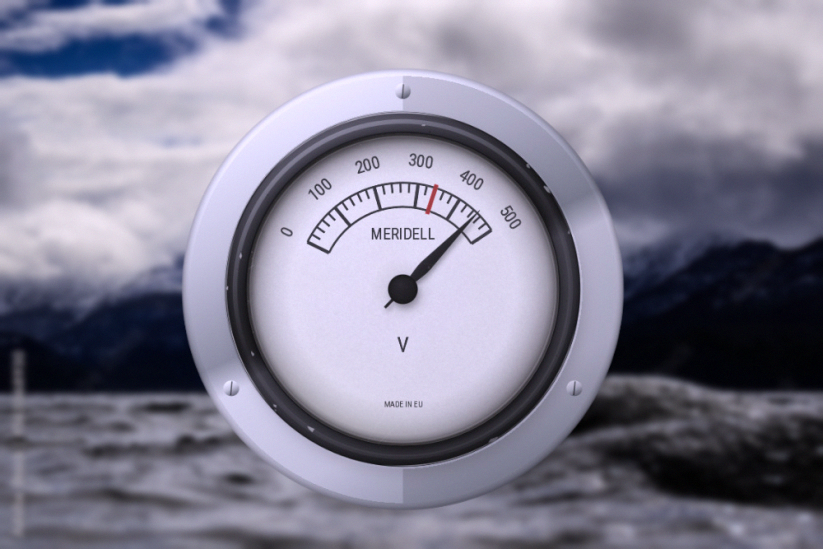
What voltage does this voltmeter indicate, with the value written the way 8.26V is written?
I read 450V
